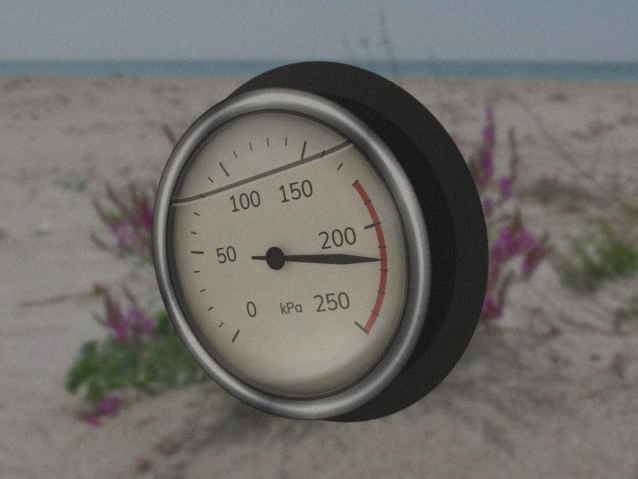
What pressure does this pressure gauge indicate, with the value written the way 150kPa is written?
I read 215kPa
